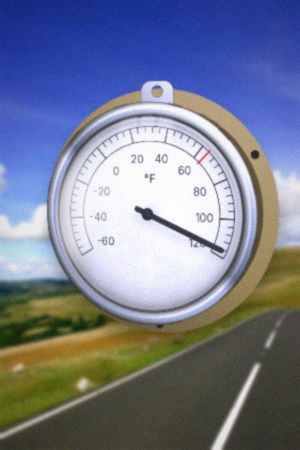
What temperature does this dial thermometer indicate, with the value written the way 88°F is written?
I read 116°F
